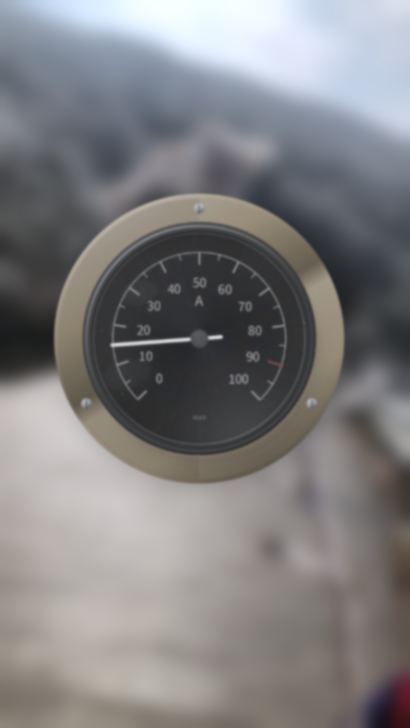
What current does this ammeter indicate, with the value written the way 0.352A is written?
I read 15A
